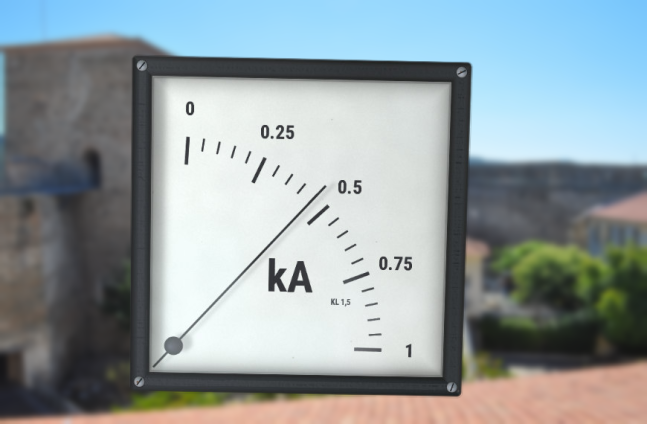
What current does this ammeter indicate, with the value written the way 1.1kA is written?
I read 0.45kA
